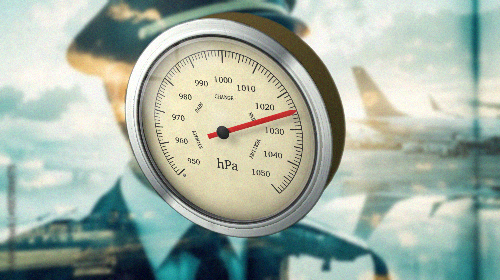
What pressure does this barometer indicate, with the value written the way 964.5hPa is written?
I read 1025hPa
